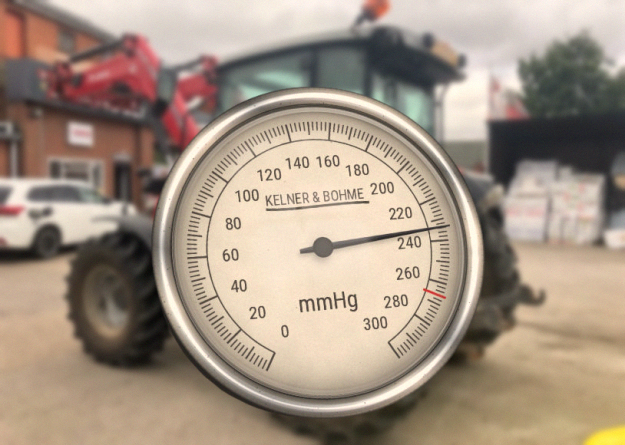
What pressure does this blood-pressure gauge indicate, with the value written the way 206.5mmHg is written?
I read 234mmHg
